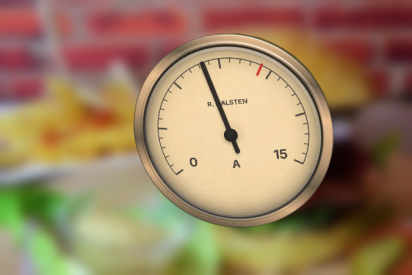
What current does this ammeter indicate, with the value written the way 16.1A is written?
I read 6.75A
